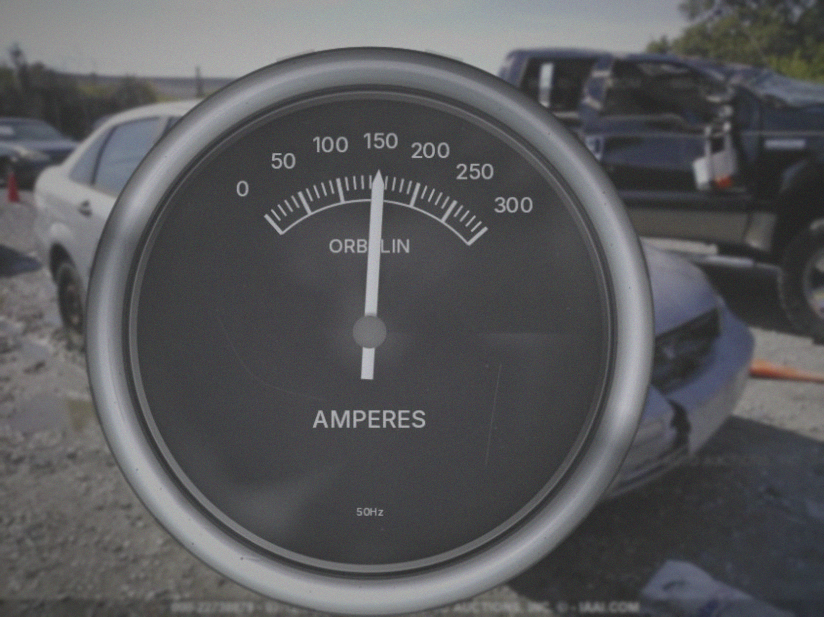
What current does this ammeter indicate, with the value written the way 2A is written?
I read 150A
